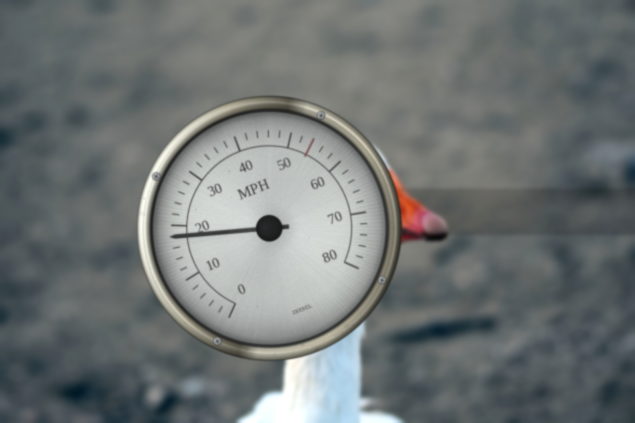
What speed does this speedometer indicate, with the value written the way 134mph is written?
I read 18mph
